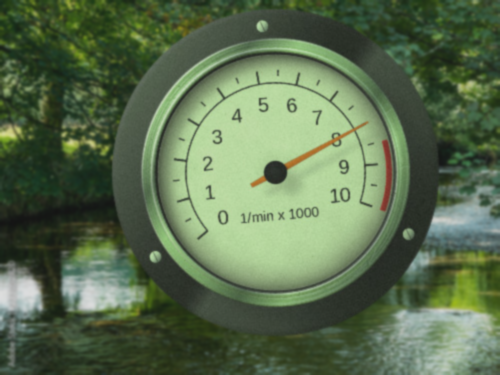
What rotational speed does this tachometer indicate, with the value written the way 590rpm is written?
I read 8000rpm
